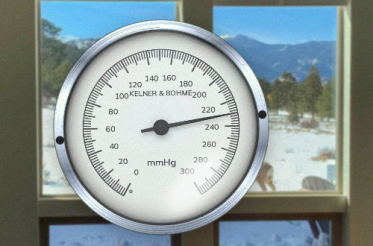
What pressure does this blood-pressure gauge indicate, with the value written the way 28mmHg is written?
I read 230mmHg
